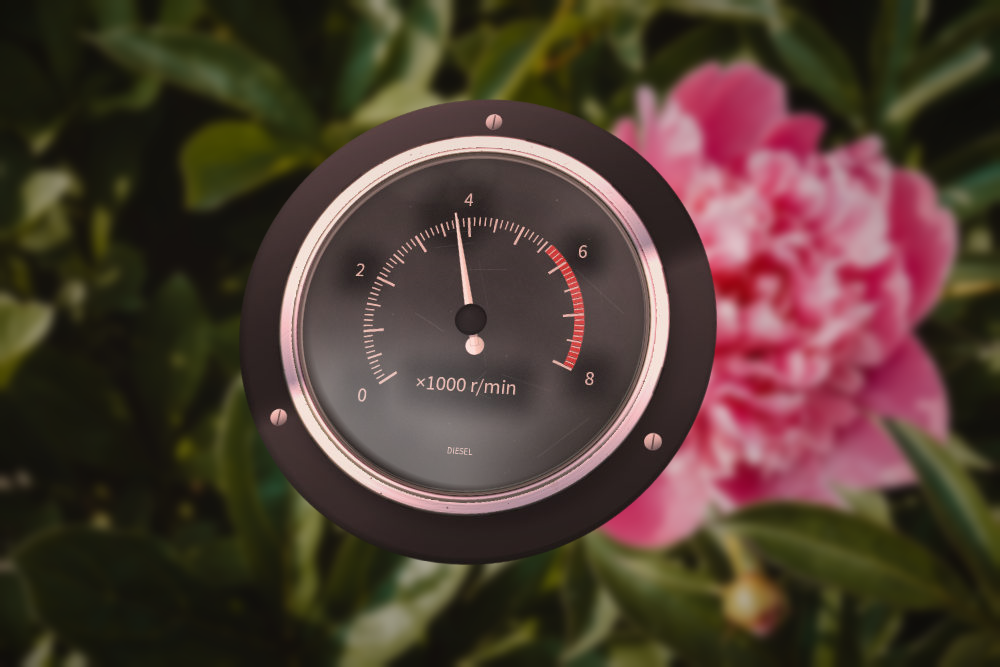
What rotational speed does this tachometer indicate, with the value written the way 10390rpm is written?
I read 3800rpm
